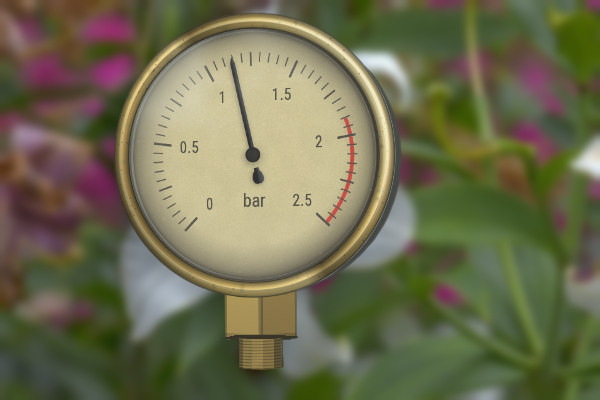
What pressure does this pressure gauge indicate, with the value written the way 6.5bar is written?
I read 1.15bar
